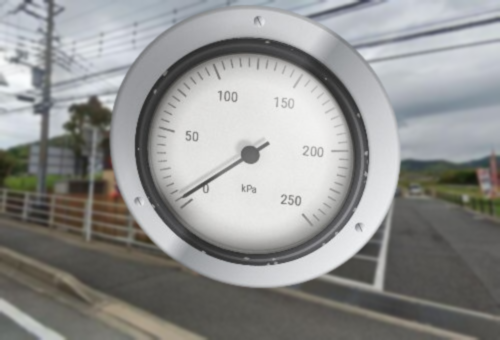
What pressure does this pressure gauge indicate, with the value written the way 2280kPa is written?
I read 5kPa
